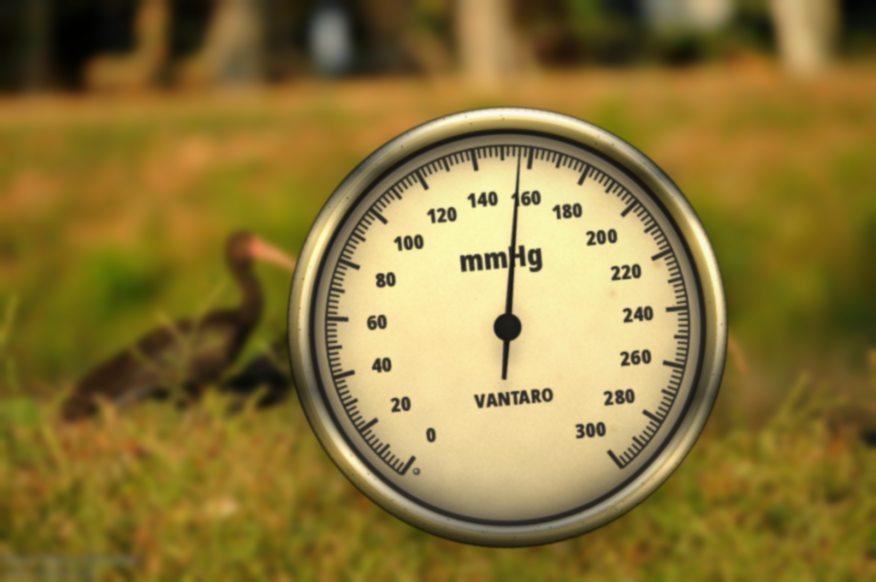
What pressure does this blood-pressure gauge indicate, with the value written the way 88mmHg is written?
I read 156mmHg
